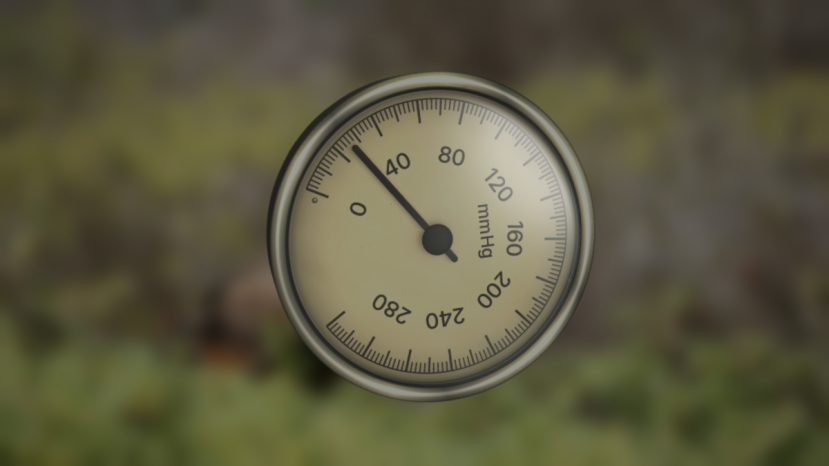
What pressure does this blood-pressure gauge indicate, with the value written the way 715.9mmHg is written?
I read 26mmHg
